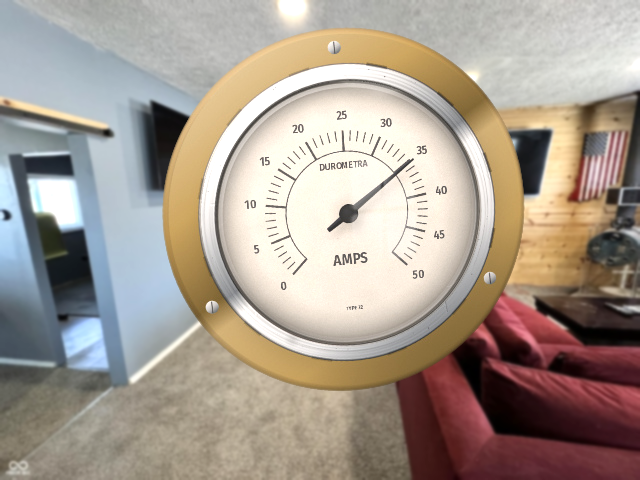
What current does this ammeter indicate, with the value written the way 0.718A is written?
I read 35A
